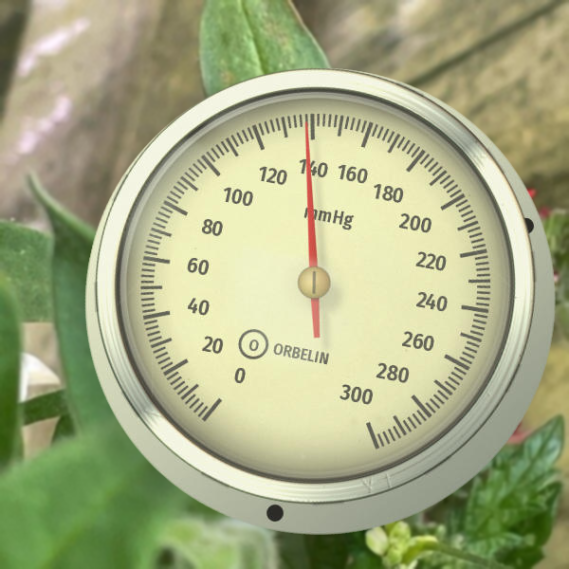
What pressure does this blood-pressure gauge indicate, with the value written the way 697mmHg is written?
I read 138mmHg
